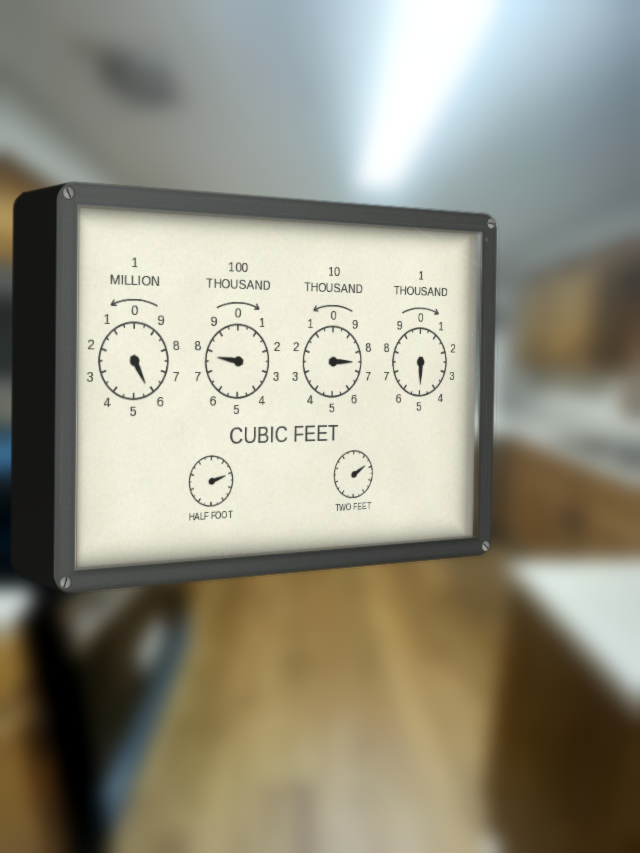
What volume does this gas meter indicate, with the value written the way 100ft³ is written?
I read 577500ft³
